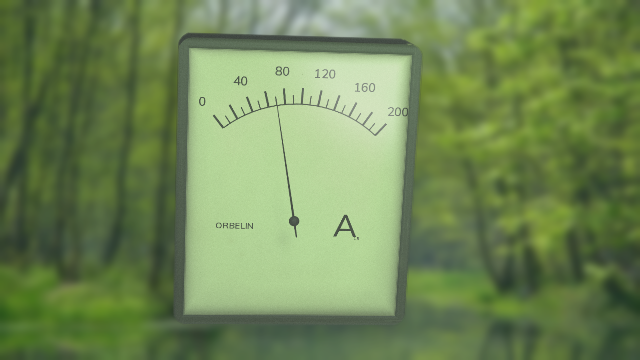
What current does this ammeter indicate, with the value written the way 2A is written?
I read 70A
